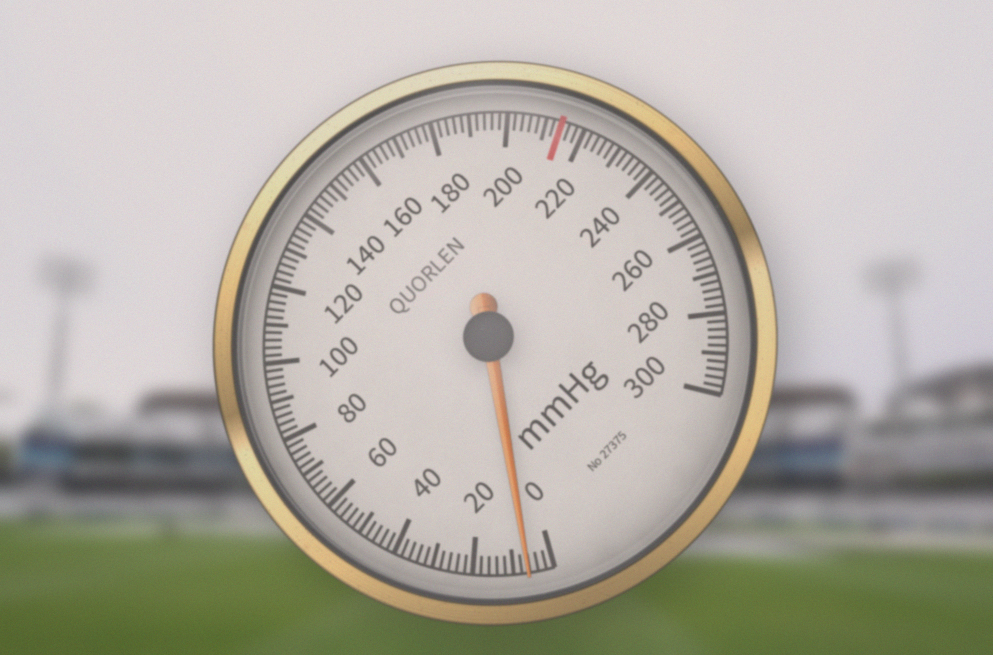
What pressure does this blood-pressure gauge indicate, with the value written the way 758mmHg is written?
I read 6mmHg
